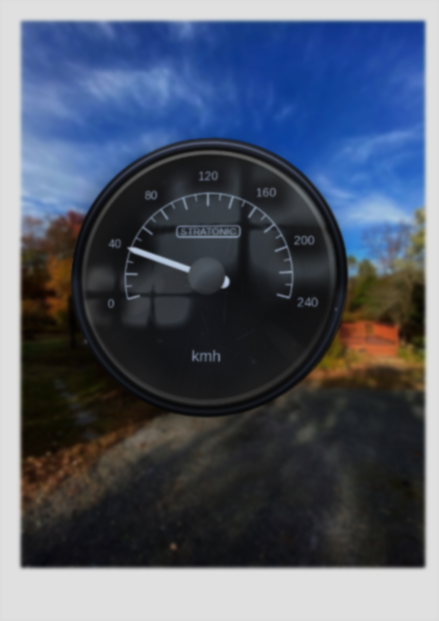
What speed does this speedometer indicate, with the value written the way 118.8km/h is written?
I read 40km/h
